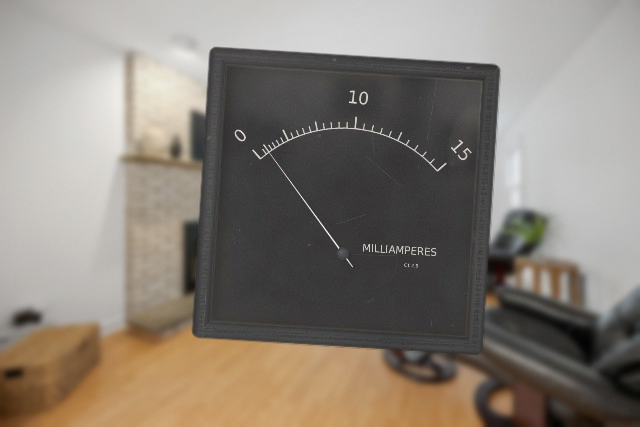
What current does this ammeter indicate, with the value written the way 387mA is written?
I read 2.5mA
